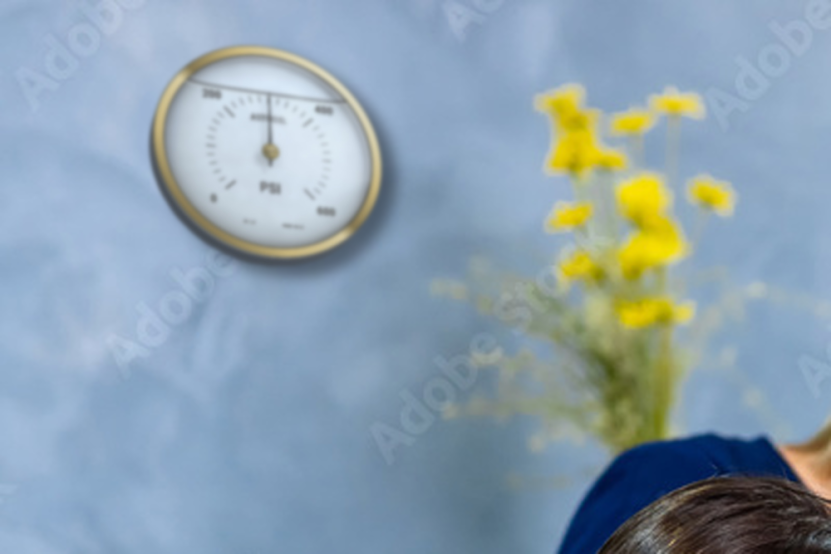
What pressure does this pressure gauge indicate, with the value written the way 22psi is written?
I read 300psi
